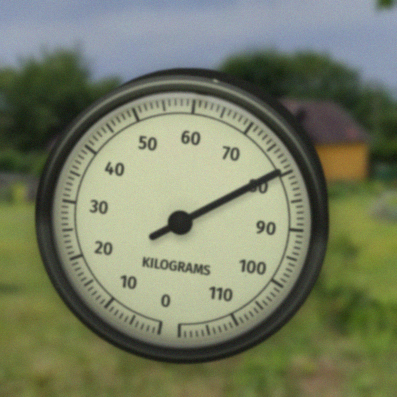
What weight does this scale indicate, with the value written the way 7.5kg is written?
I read 79kg
